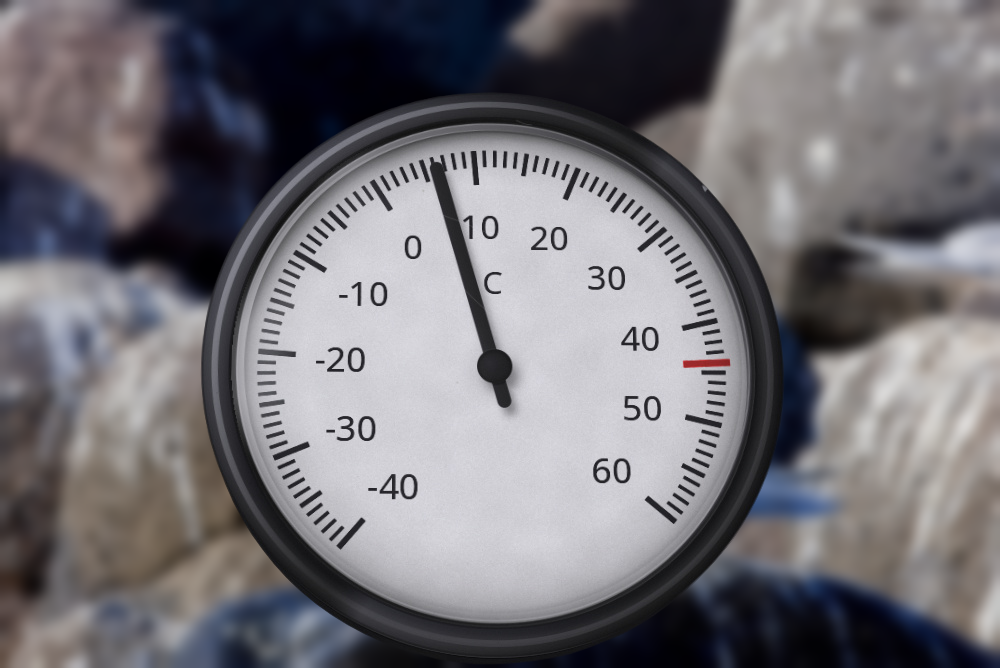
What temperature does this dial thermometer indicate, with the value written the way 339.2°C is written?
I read 6°C
